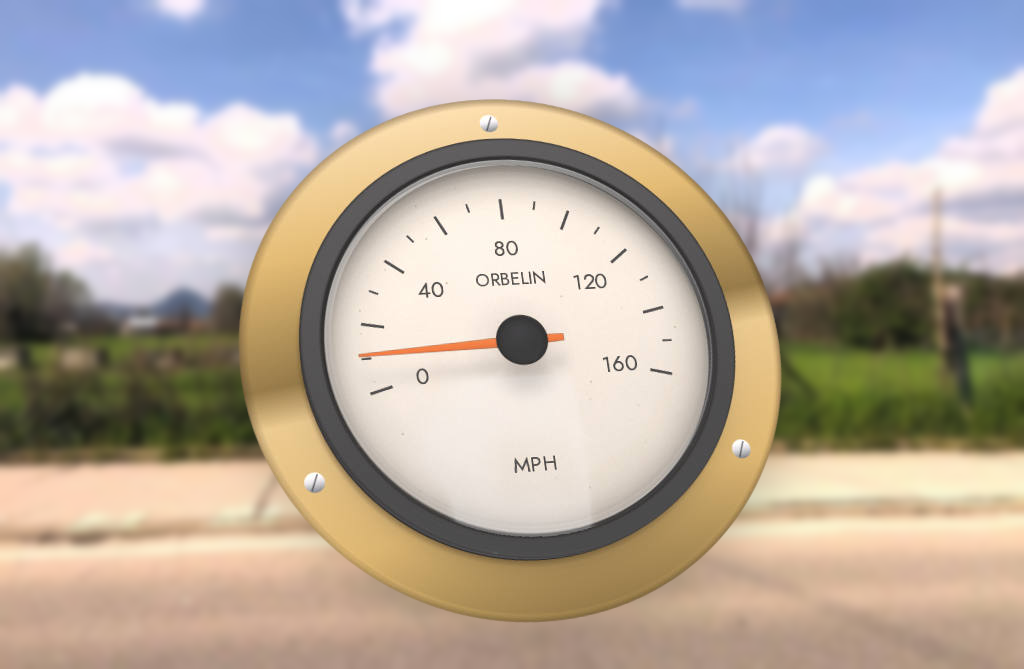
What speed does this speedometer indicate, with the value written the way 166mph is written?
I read 10mph
